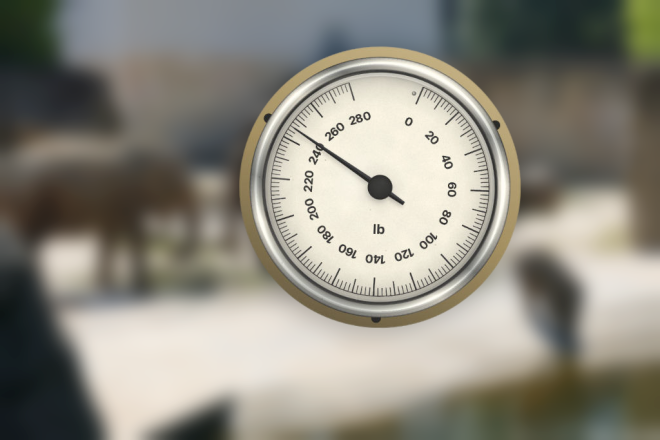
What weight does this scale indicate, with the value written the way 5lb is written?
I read 246lb
